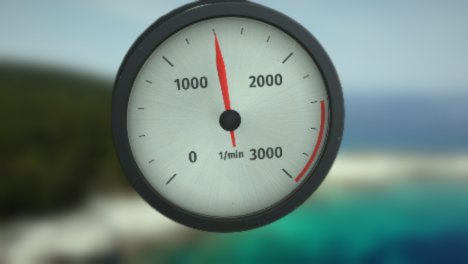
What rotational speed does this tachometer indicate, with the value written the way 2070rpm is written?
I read 1400rpm
